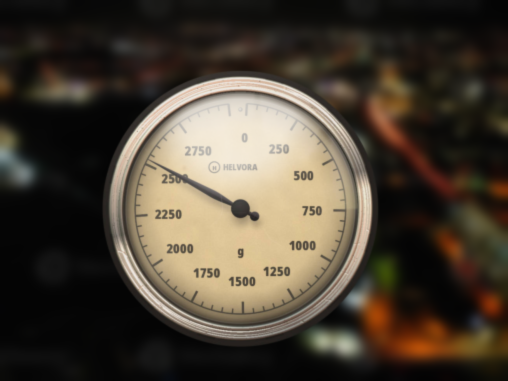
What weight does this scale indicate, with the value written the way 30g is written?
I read 2525g
